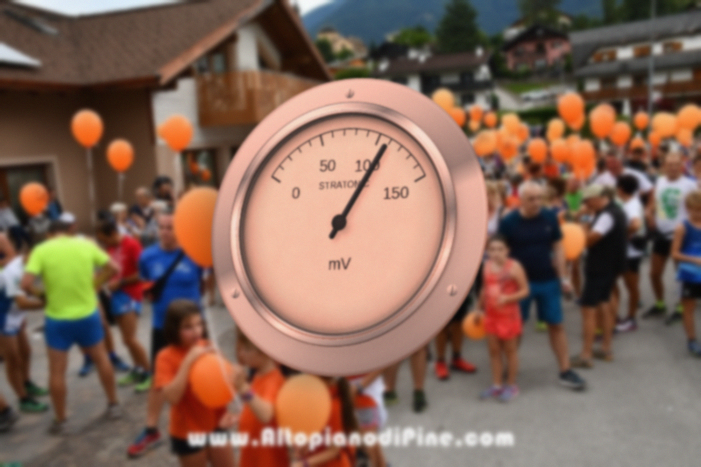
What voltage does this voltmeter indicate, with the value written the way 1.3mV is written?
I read 110mV
